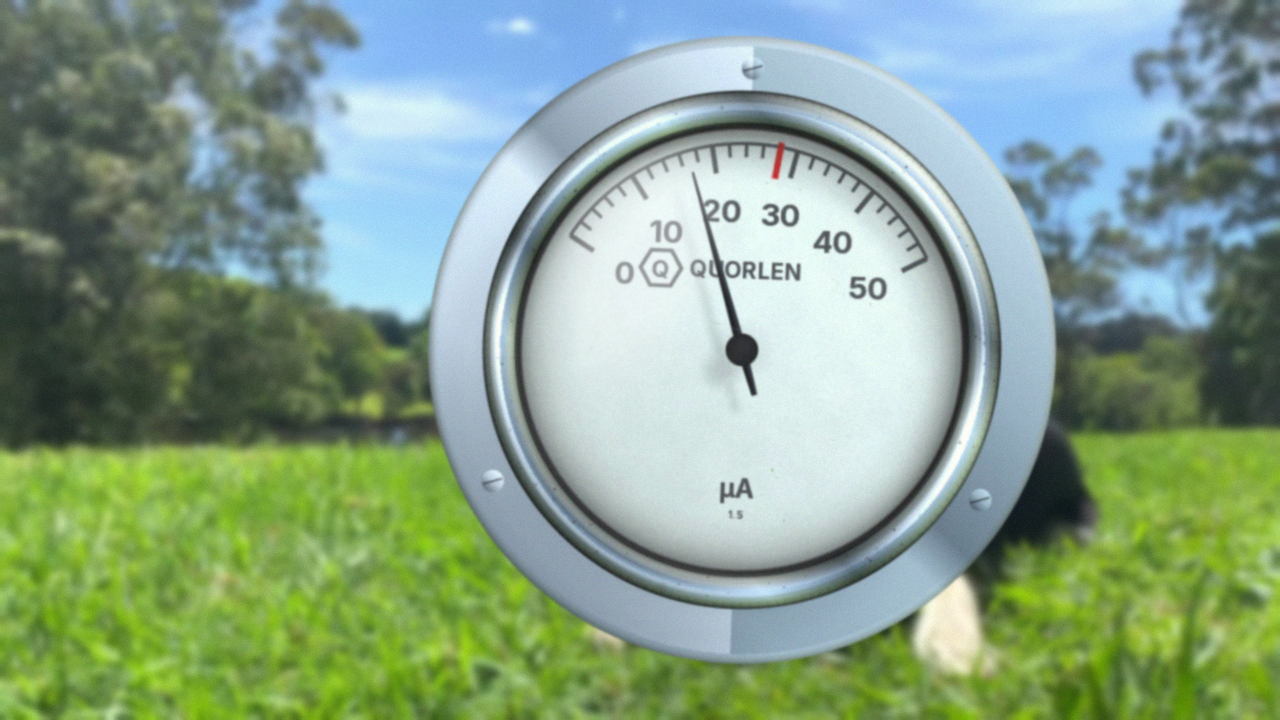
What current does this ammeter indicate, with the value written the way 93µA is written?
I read 17µA
